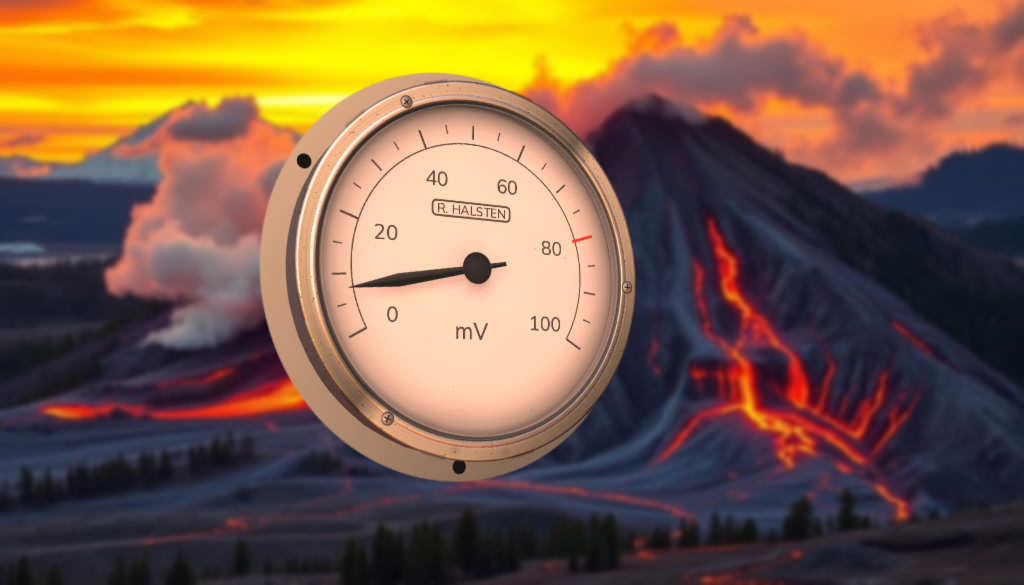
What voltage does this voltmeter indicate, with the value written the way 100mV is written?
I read 7.5mV
